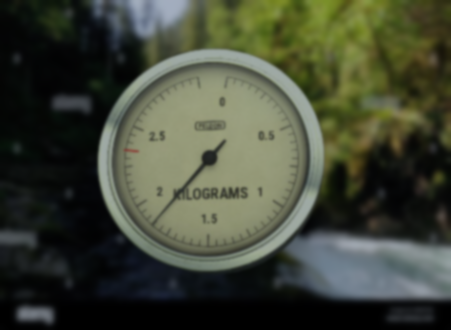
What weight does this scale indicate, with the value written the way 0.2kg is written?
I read 1.85kg
